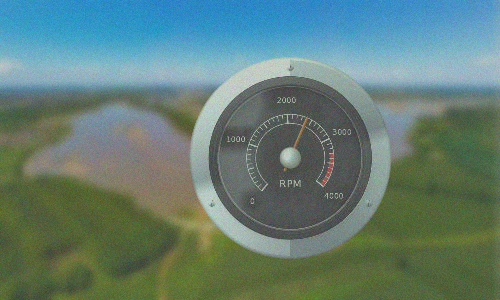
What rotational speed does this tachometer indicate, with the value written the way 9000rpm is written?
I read 2400rpm
